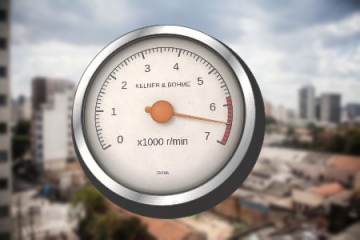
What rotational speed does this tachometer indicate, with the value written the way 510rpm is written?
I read 6500rpm
